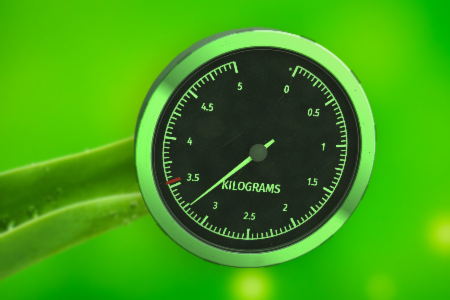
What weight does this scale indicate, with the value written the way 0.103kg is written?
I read 3.25kg
